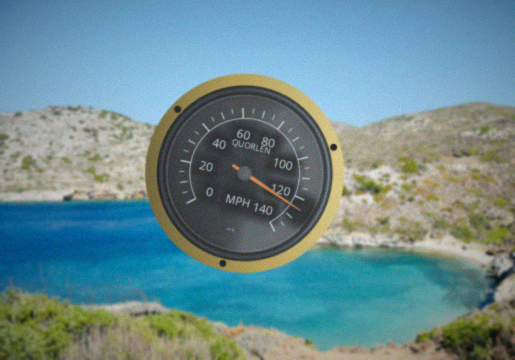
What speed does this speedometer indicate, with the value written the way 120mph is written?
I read 125mph
